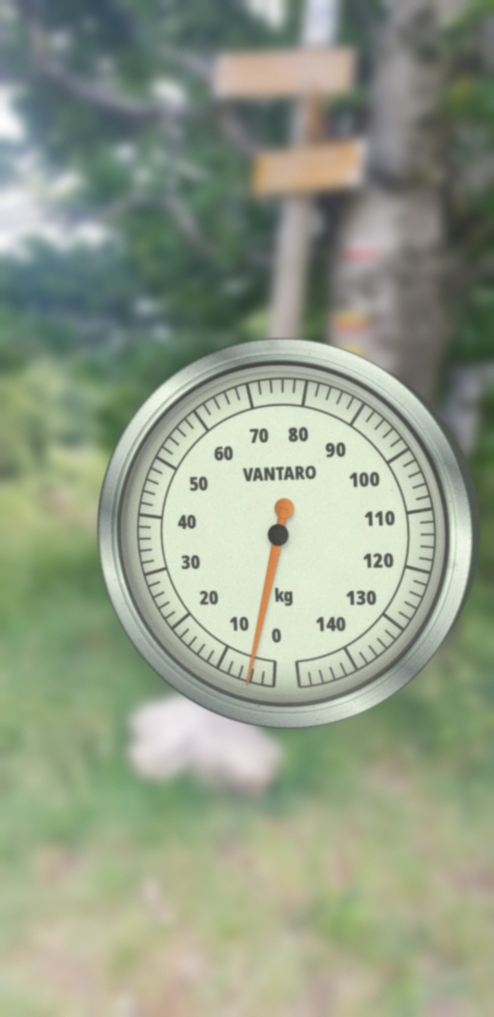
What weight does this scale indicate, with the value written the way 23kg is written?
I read 4kg
